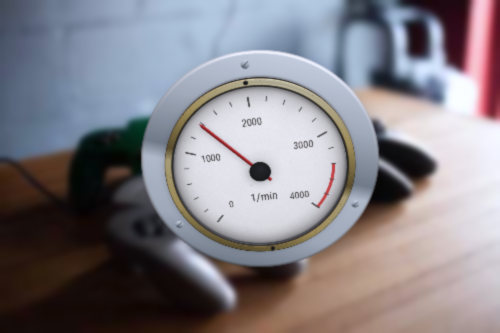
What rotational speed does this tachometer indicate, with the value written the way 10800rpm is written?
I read 1400rpm
